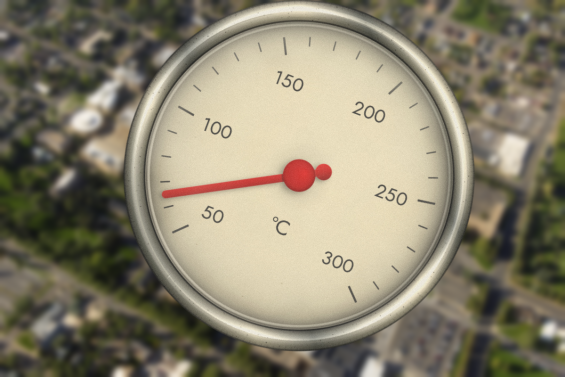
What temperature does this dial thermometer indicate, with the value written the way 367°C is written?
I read 65°C
